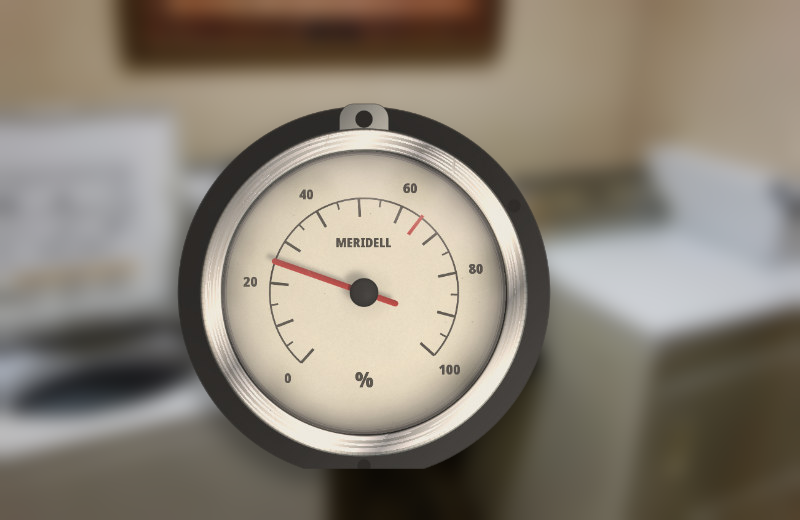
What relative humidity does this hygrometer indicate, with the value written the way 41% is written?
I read 25%
